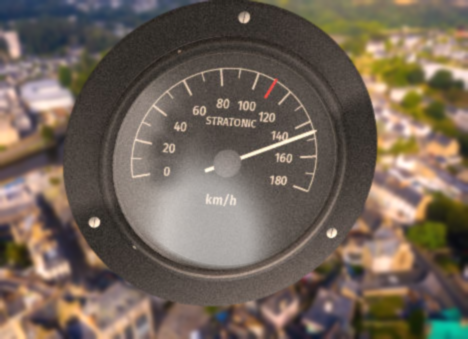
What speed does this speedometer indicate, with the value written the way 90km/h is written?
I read 145km/h
